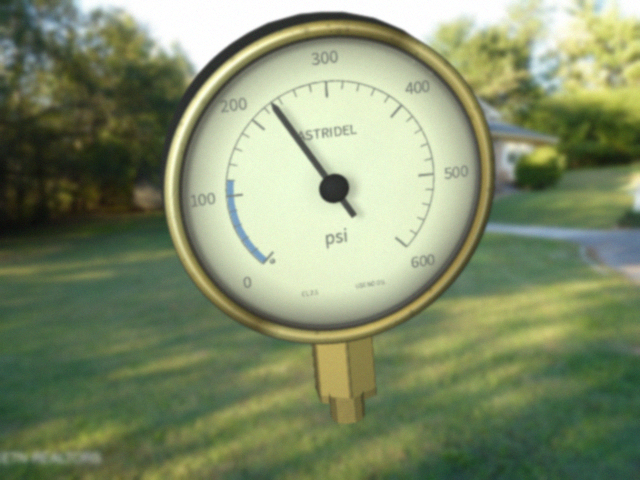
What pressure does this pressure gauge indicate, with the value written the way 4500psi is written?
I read 230psi
